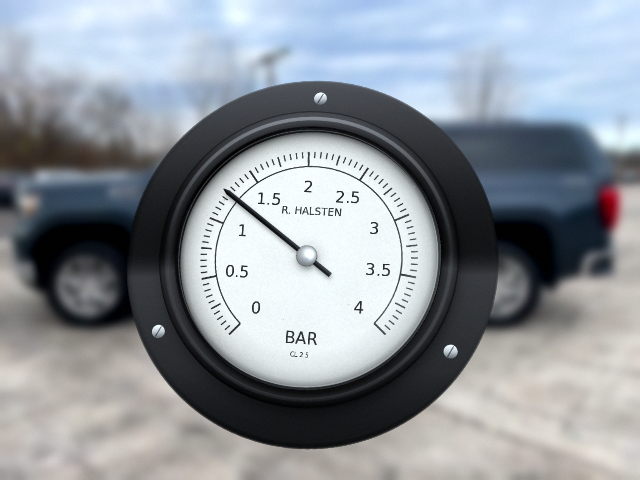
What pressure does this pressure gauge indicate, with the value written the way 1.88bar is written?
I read 1.25bar
